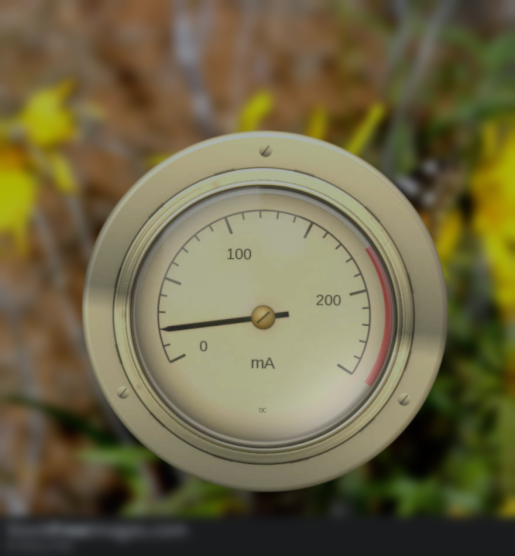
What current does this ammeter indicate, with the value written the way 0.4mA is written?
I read 20mA
